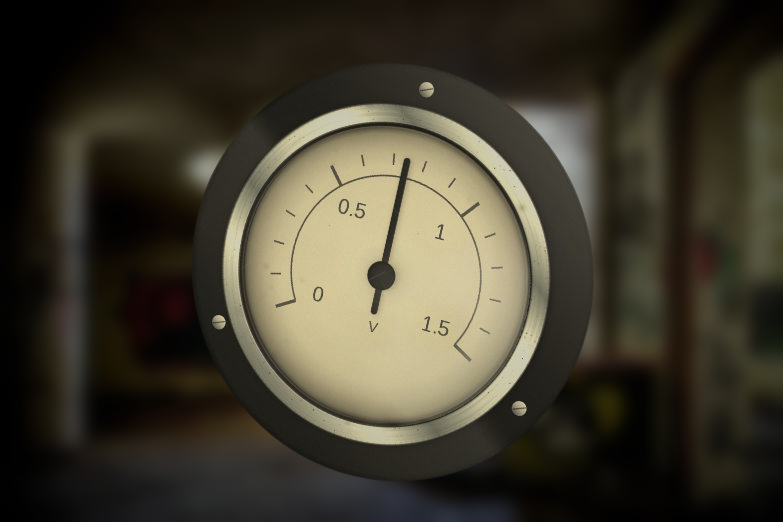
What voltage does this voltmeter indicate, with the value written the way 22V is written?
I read 0.75V
